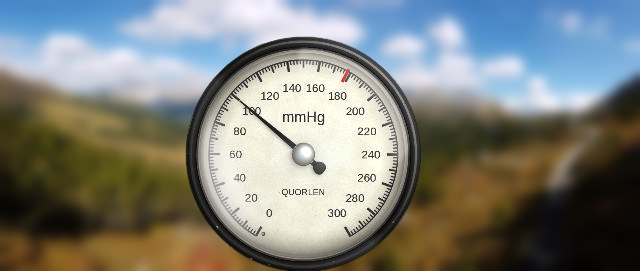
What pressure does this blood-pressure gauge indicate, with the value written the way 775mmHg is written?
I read 100mmHg
